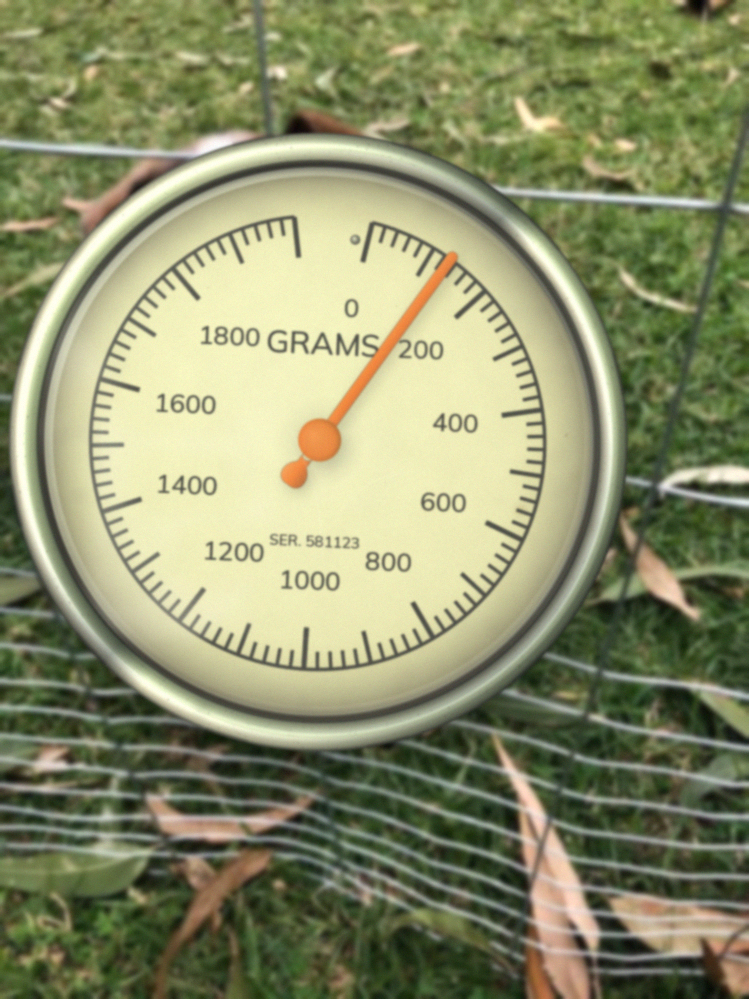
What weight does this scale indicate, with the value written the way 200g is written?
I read 130g
